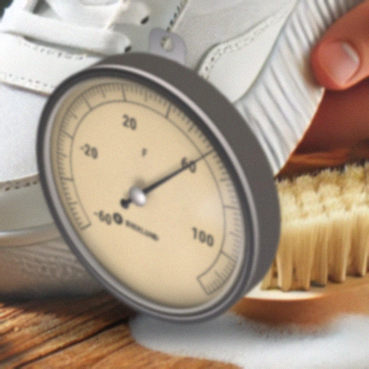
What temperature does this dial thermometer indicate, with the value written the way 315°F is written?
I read 60°F
